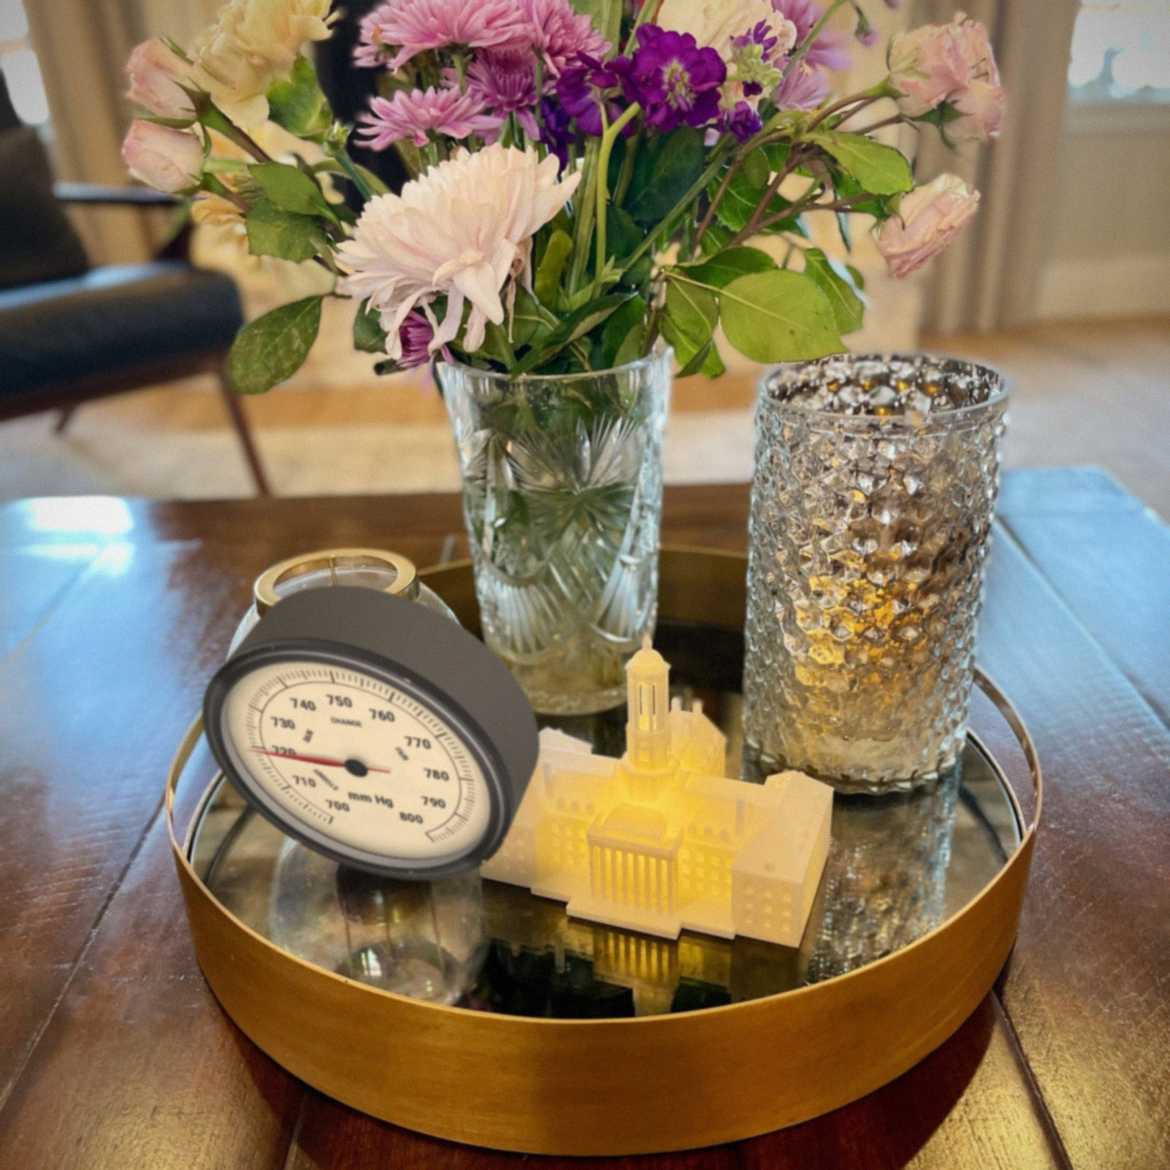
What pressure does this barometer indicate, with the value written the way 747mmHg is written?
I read 720mmHg
